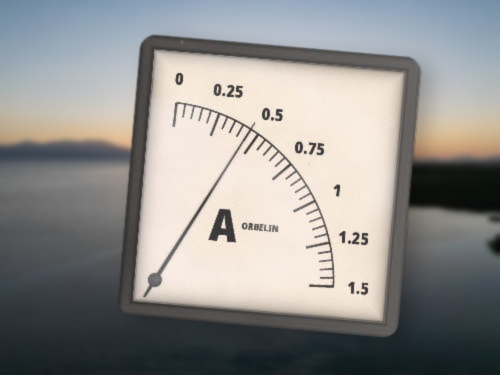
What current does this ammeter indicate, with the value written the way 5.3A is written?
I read 0.45A
